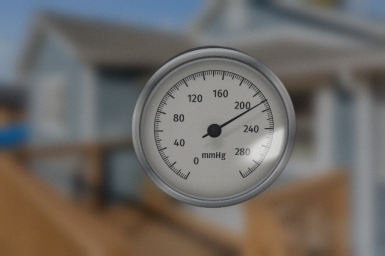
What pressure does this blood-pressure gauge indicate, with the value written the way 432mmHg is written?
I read 210mmHg
